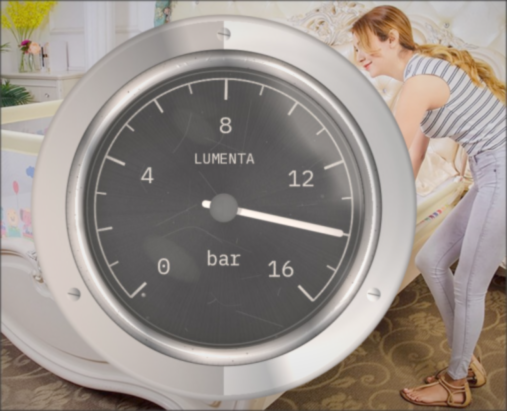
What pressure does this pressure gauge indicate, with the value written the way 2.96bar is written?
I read 14bar
